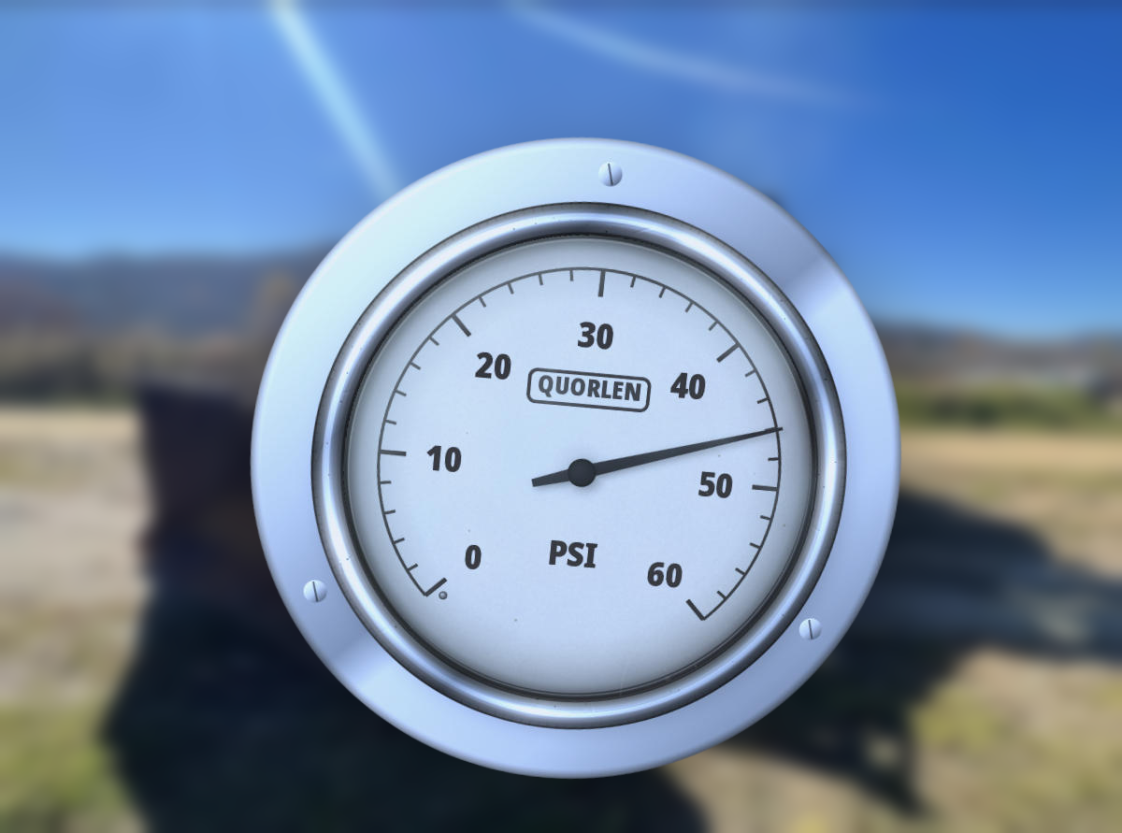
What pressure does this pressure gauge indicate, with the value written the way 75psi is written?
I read 46psi
